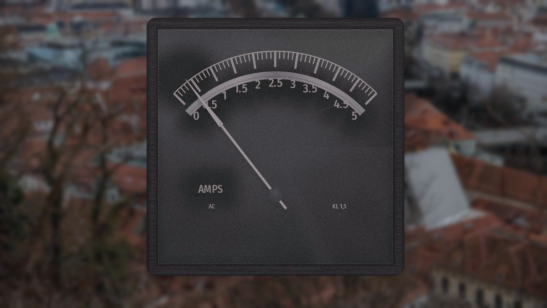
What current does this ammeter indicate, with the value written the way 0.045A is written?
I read 0.4A
